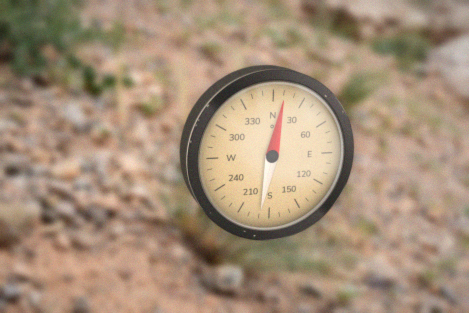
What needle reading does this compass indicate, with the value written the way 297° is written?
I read 10°
